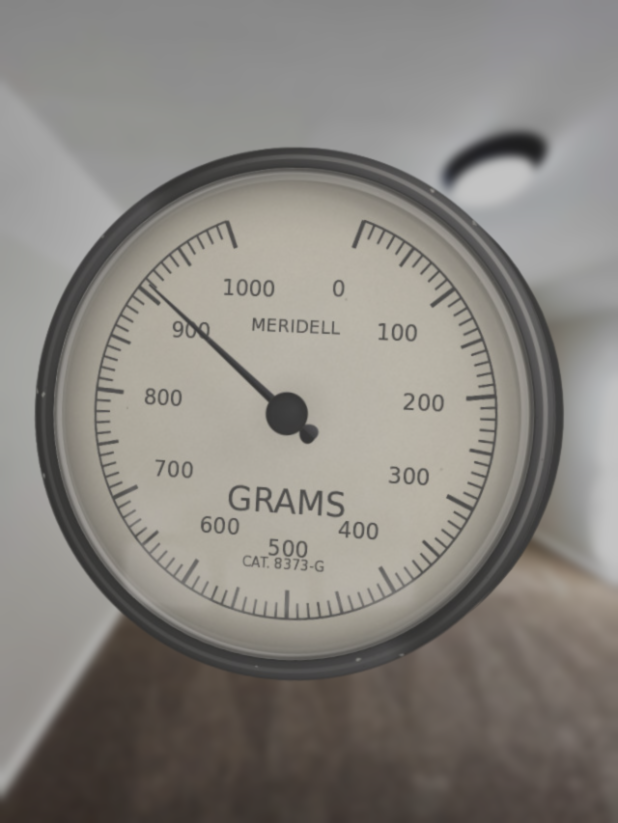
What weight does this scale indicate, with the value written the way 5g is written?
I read 910g
